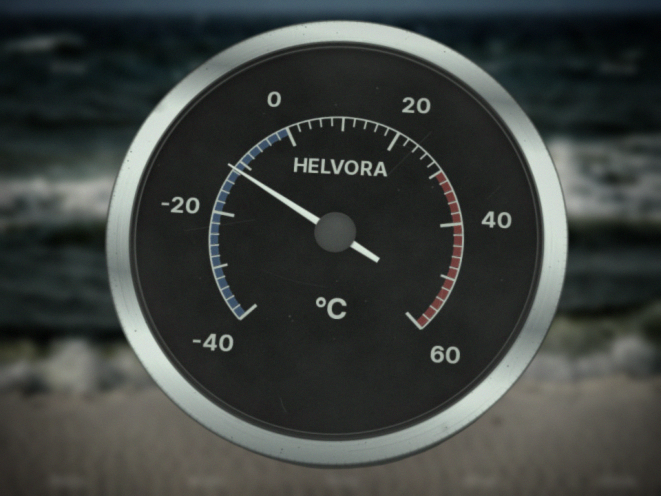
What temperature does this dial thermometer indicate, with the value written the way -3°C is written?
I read -12°C
